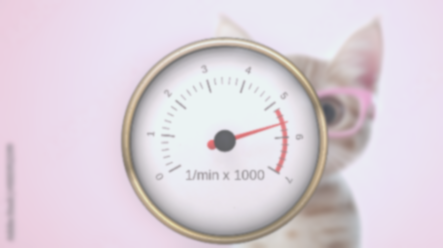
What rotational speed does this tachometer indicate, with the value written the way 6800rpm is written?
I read 5600rpm
